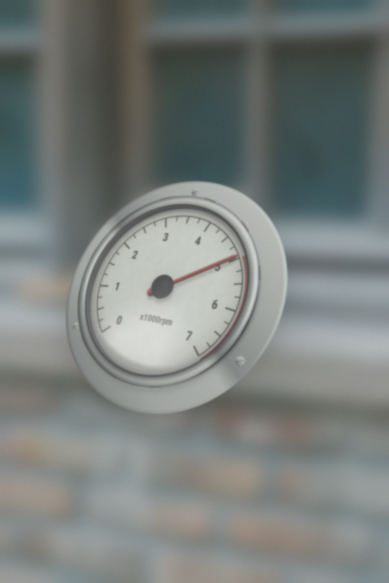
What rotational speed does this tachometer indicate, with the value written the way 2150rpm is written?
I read 5000rpm
